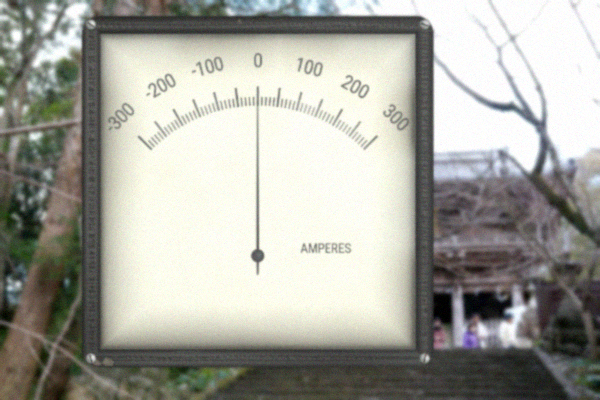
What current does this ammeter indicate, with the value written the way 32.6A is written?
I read 0A
